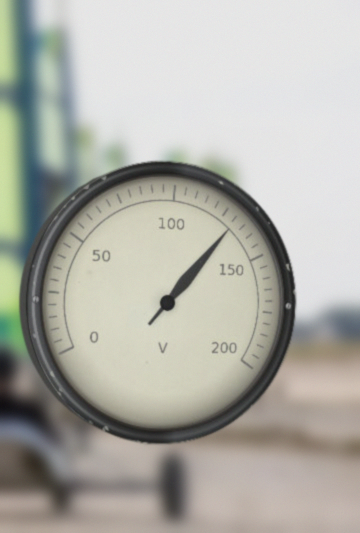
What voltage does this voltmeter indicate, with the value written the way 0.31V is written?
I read 130V
